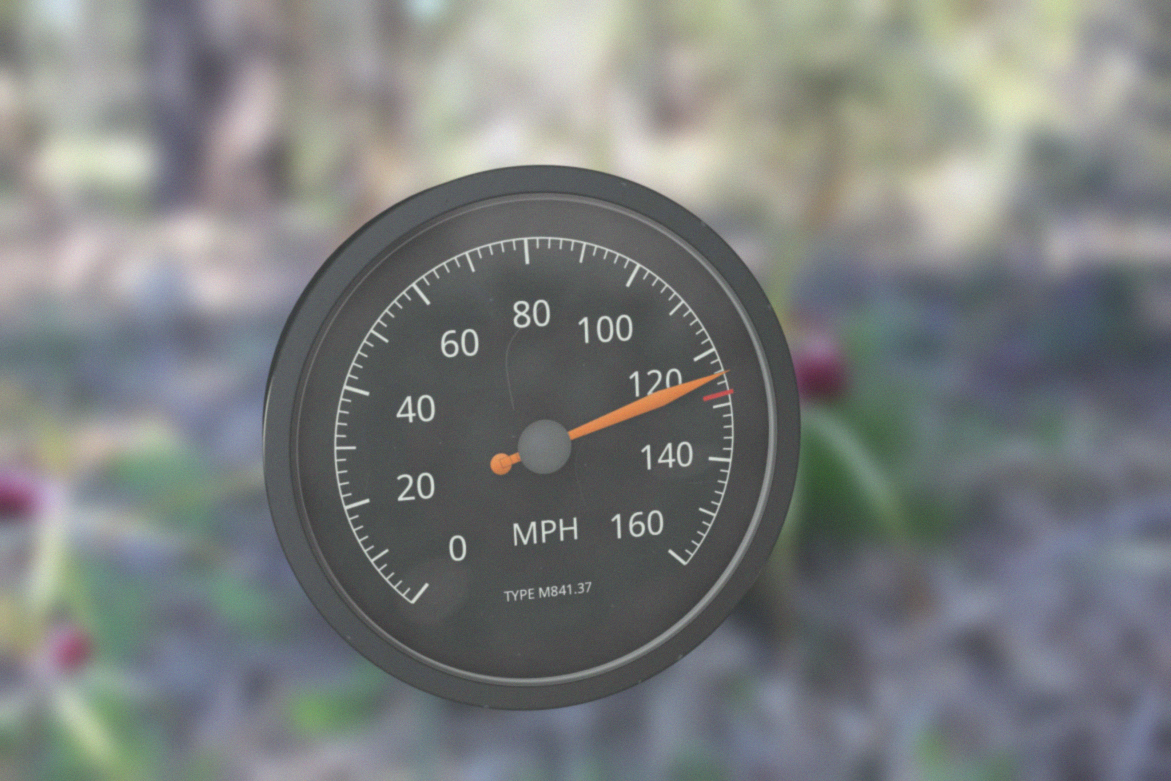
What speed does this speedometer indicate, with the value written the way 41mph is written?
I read 124mph
